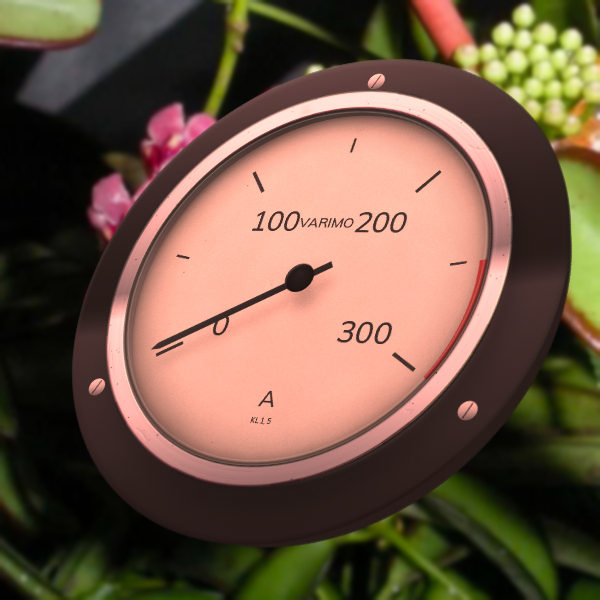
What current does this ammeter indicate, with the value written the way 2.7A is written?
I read 0A
